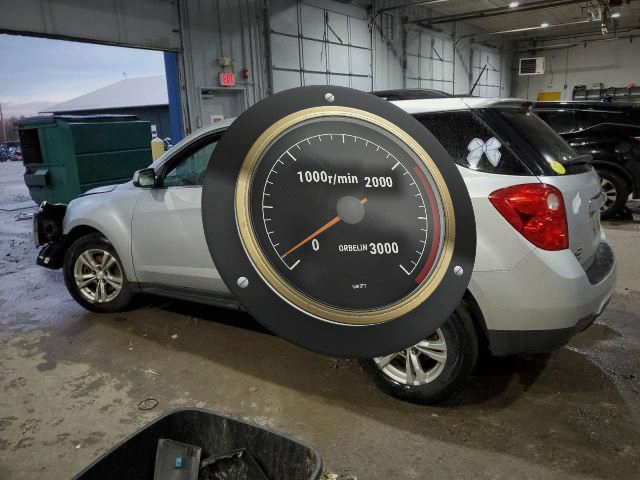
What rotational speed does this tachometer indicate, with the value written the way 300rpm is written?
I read 100rpm
